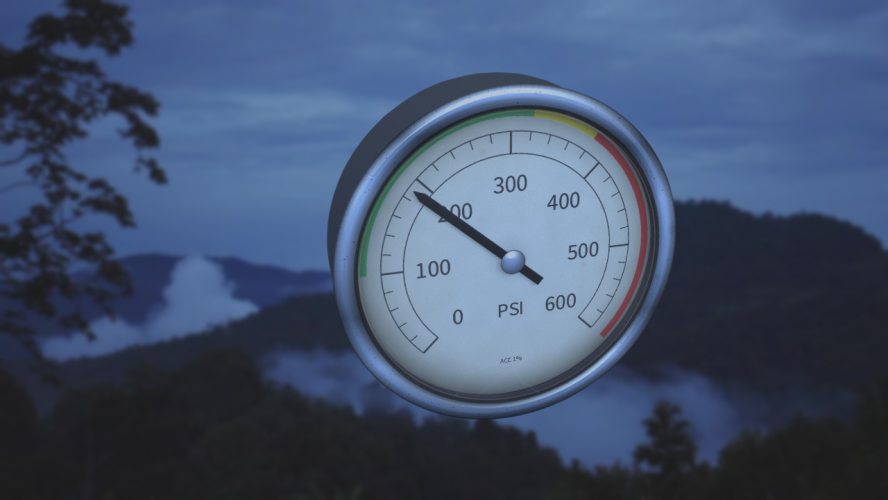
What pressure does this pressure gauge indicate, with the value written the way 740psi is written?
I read 190psi
